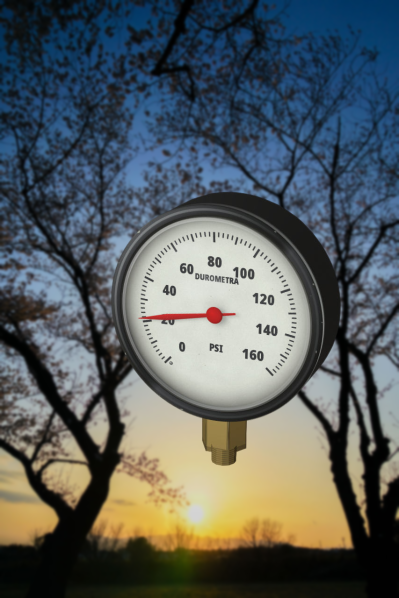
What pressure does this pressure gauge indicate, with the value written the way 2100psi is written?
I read 22psi
